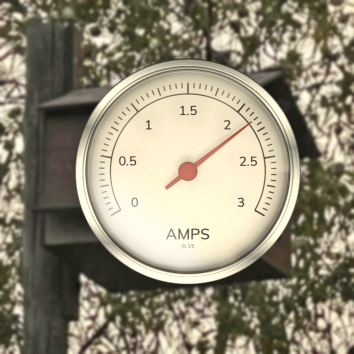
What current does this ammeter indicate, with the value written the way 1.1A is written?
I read 2.15A
